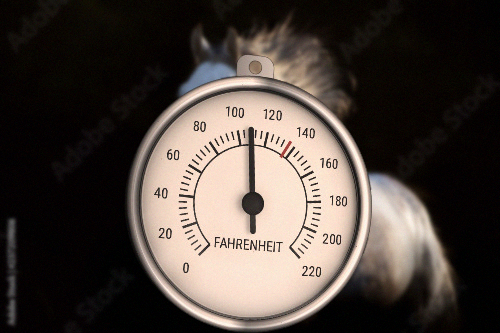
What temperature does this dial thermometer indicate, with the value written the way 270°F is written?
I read 108°F
